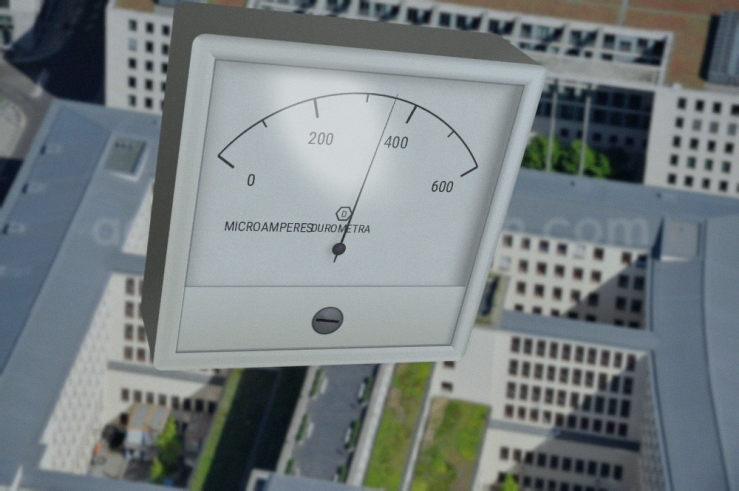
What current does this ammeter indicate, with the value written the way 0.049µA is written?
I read 350µA
